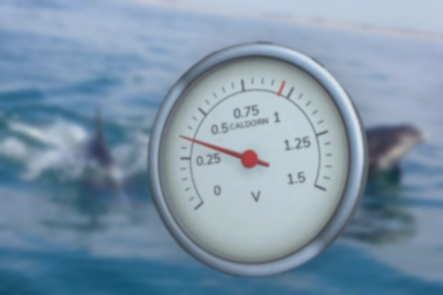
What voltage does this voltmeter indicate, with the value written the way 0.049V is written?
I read 0.35V
